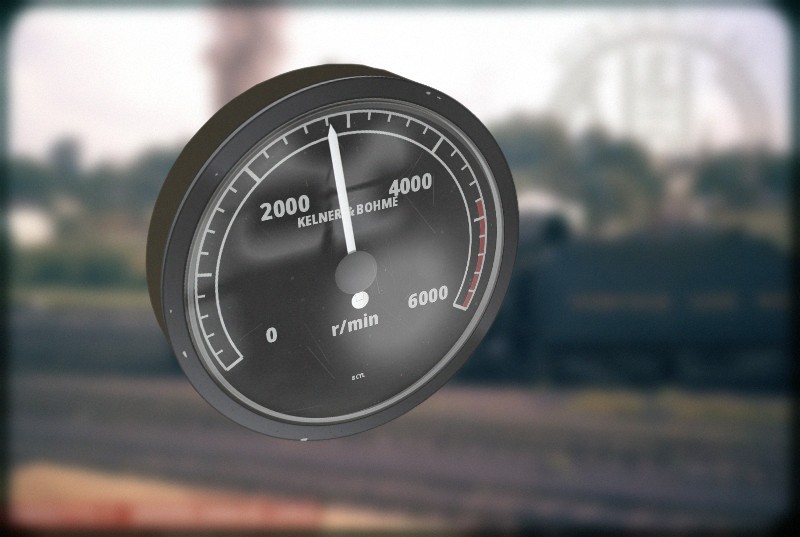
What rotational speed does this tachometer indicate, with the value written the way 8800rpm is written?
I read 2800rpm
